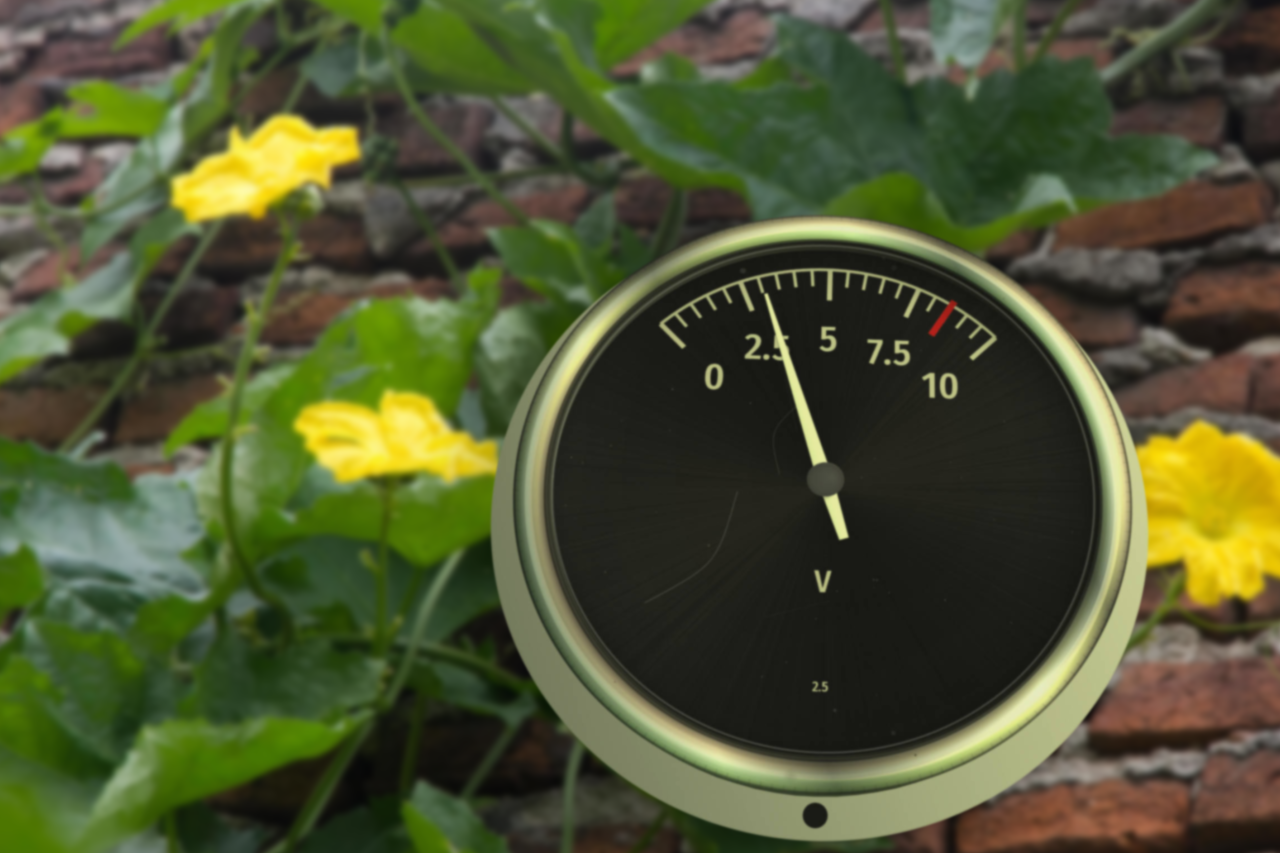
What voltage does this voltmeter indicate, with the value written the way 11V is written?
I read 3V
